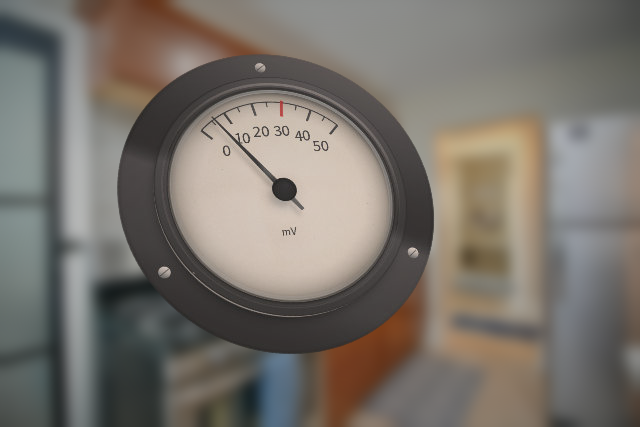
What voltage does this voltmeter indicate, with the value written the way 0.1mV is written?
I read 5mV
